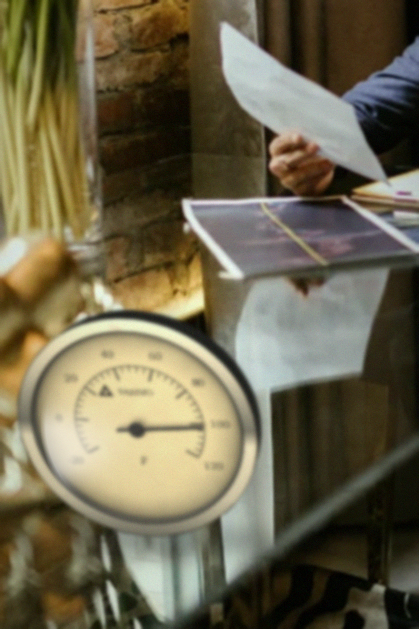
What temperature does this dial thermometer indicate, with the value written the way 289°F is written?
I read 100°F
